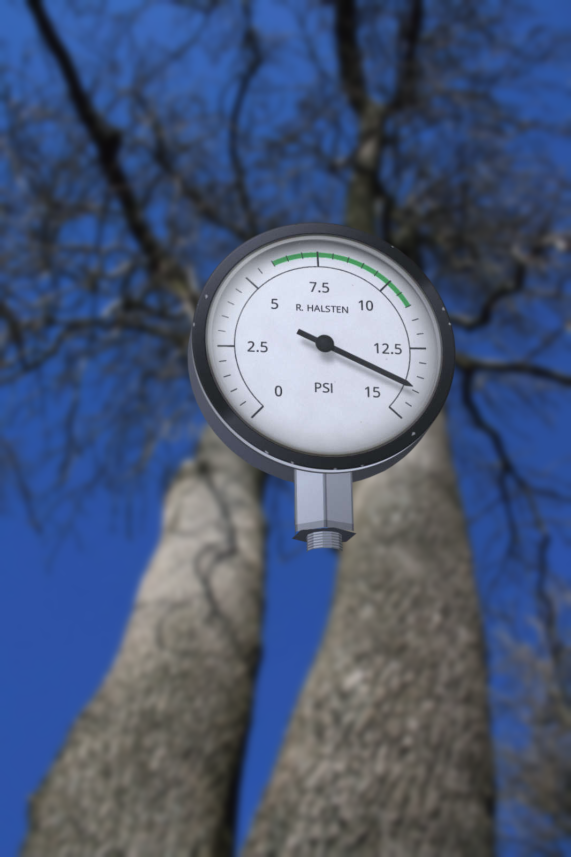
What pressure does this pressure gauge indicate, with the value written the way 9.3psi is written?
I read 14psi
